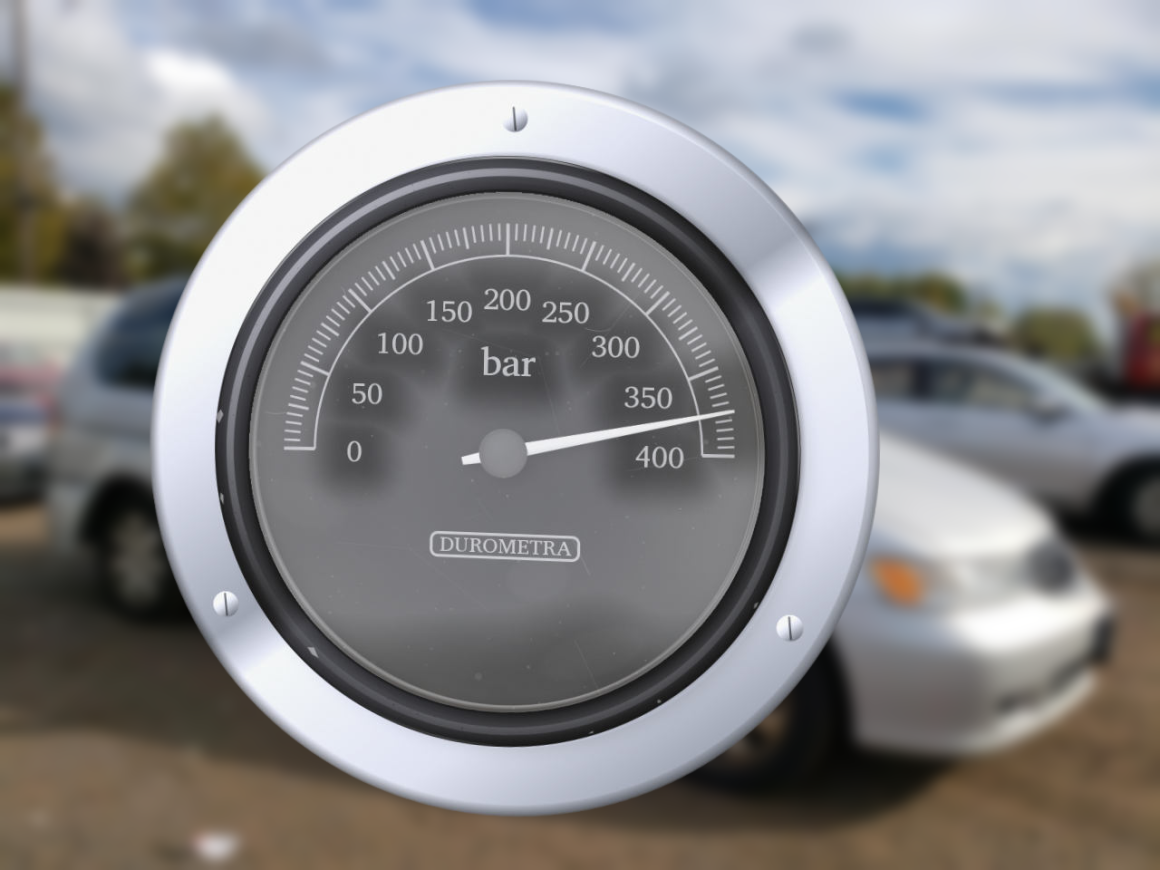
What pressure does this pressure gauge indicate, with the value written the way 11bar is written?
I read 375bar
